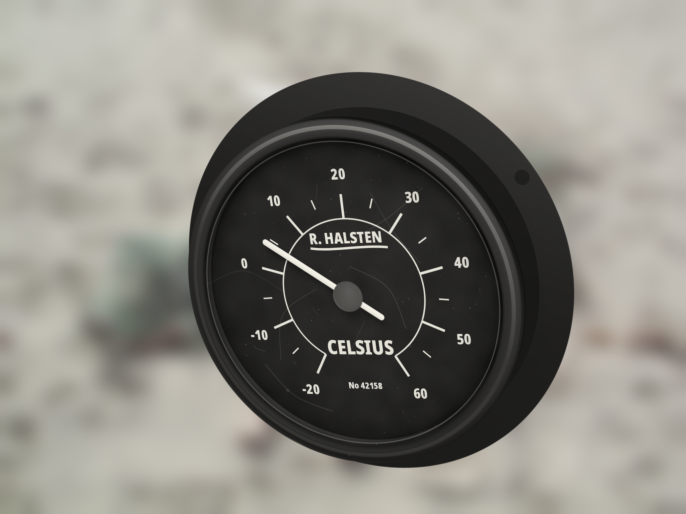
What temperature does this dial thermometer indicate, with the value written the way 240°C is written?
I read 5°C
